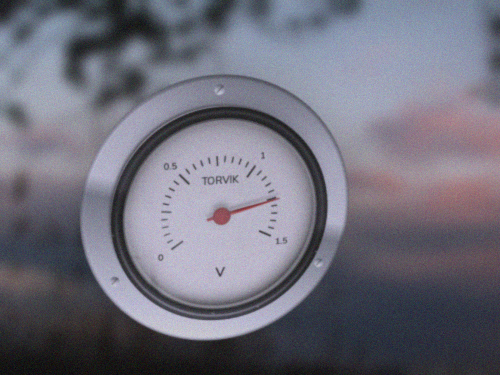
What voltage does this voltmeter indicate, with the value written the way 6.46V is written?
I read 1.25V
